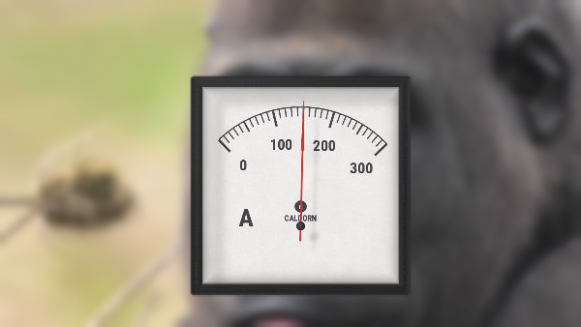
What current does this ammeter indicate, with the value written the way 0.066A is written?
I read 150A
